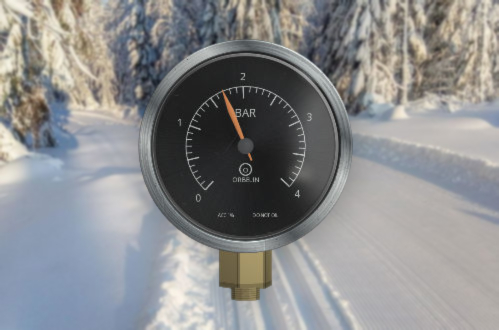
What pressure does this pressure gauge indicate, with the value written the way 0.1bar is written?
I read 1.7bar
